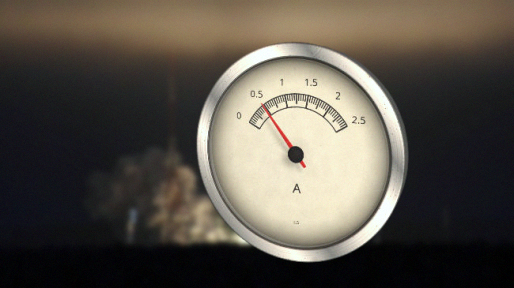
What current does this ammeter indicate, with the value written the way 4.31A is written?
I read 0.5A
